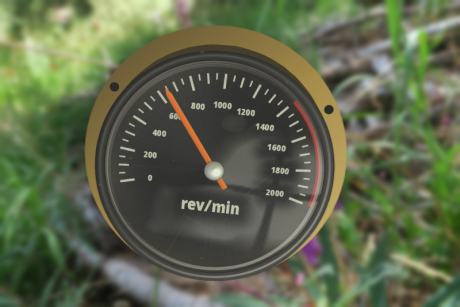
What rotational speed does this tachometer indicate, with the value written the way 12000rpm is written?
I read 650rpm
